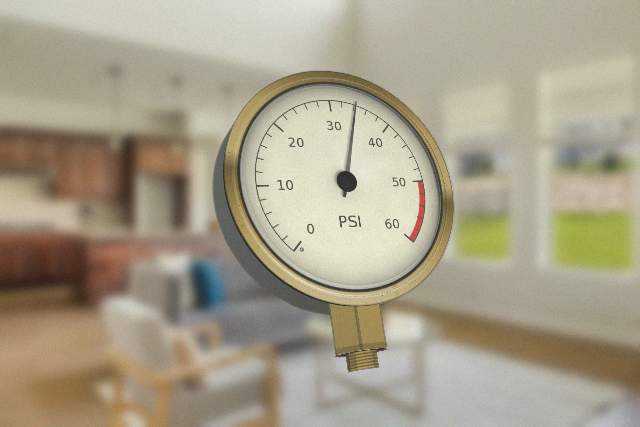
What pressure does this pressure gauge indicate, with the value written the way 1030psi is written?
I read 34psi
